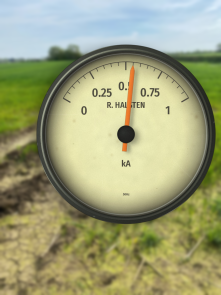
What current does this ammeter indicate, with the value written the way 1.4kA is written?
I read 0.55kA
